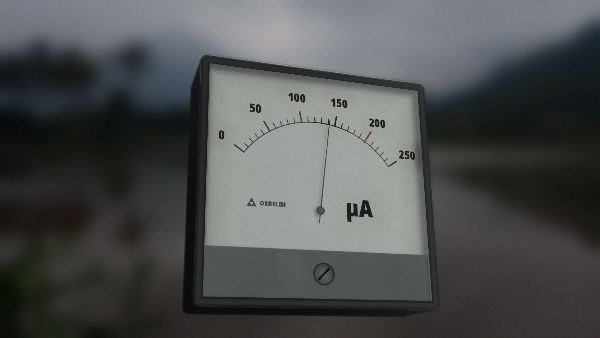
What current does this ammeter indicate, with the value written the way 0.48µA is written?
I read 140µA
